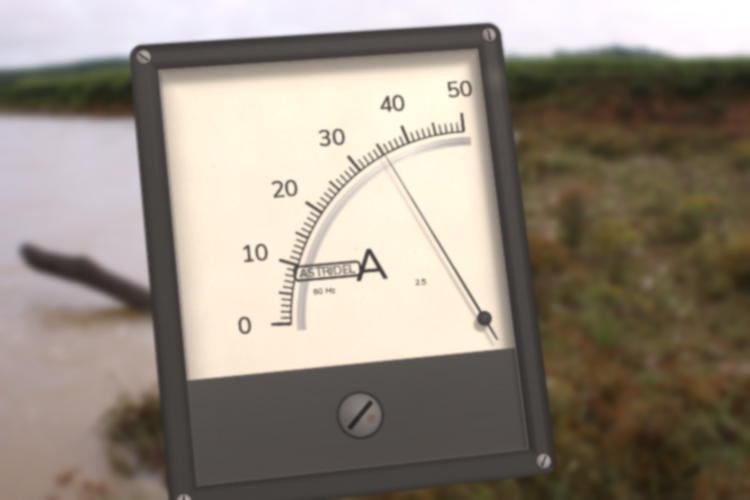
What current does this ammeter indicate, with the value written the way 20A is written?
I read 35A
